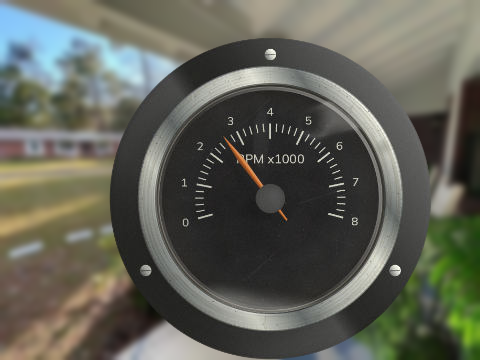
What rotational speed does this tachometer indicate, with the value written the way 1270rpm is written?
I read 2600rpm
